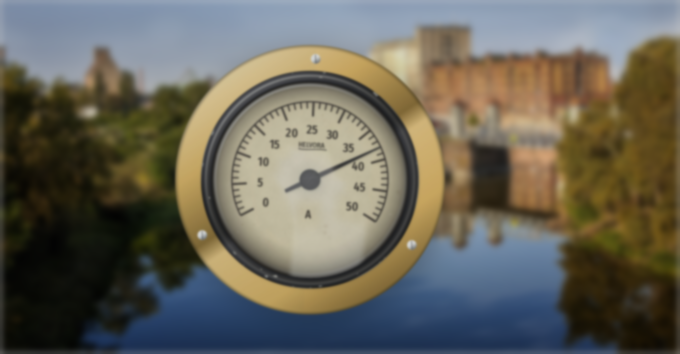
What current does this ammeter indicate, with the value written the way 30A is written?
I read 38A
